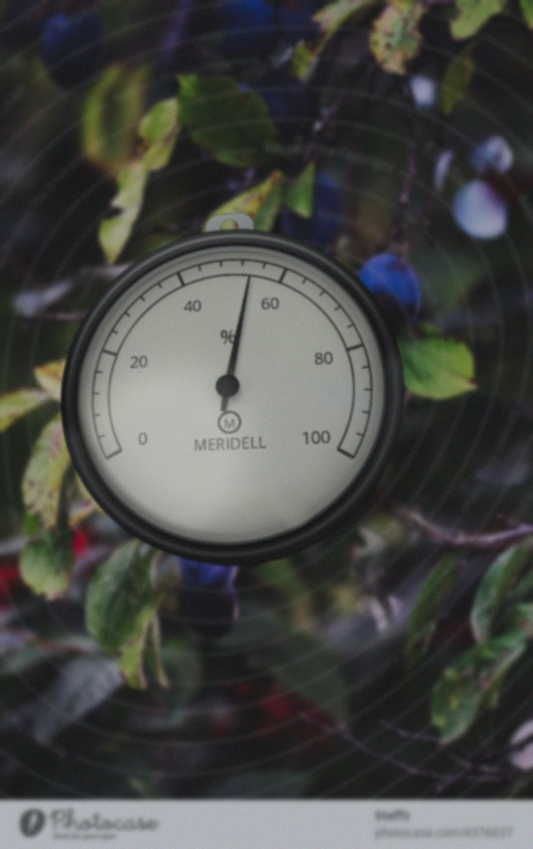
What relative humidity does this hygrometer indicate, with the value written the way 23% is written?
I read 54%
